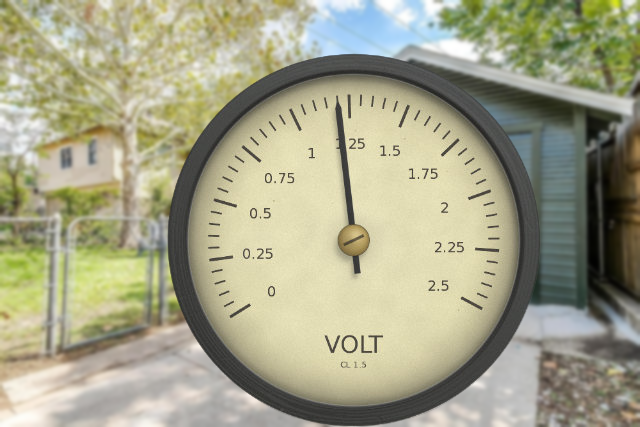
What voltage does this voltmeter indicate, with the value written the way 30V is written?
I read 1.2V
